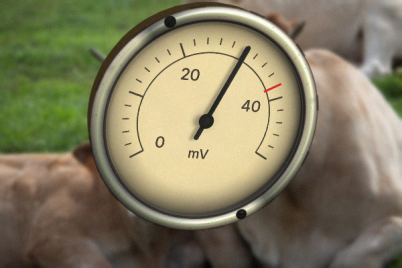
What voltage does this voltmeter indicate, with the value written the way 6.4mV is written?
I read 30mV
